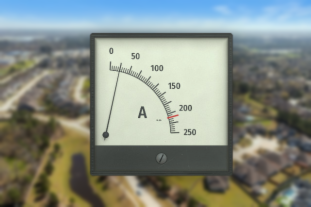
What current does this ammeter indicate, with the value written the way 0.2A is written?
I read 25A
